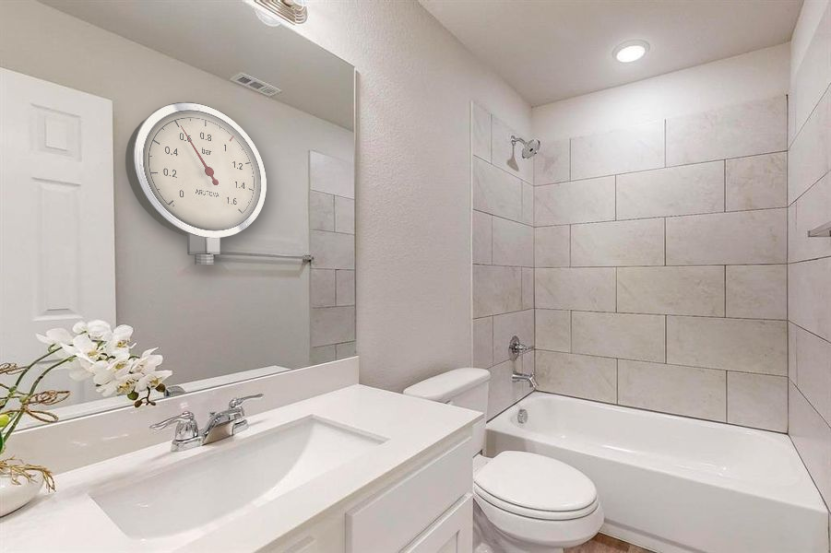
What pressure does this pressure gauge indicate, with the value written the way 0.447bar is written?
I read 0.6bar
